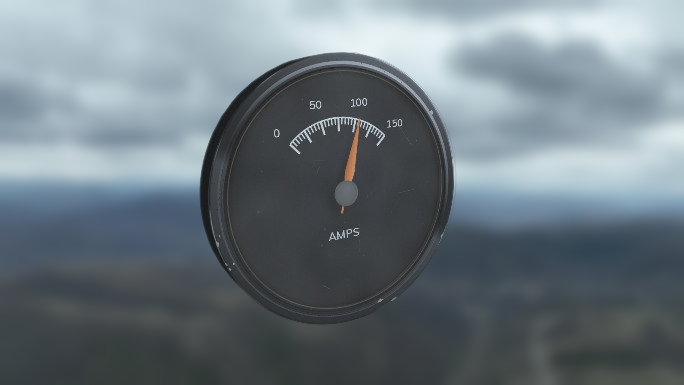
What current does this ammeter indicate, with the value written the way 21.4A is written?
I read 100A
